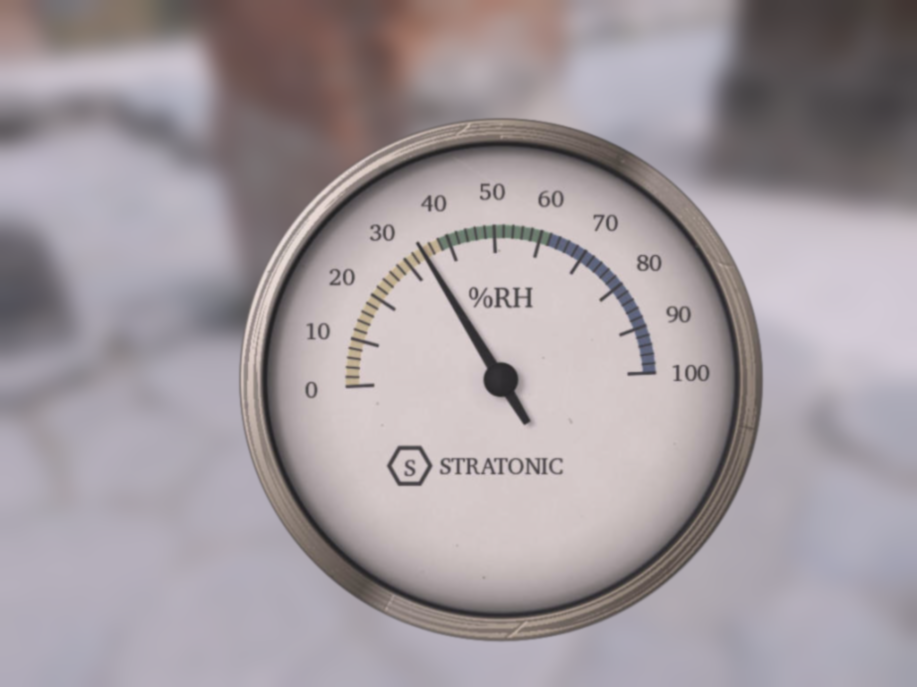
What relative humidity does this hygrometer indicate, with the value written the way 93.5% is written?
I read 34%
